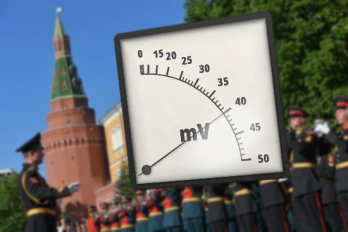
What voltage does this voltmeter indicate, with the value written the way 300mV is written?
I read 40mV
